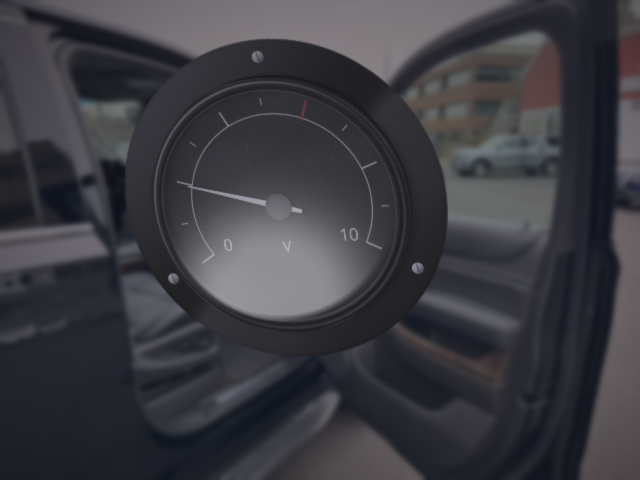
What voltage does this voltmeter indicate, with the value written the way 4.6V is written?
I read 2V
